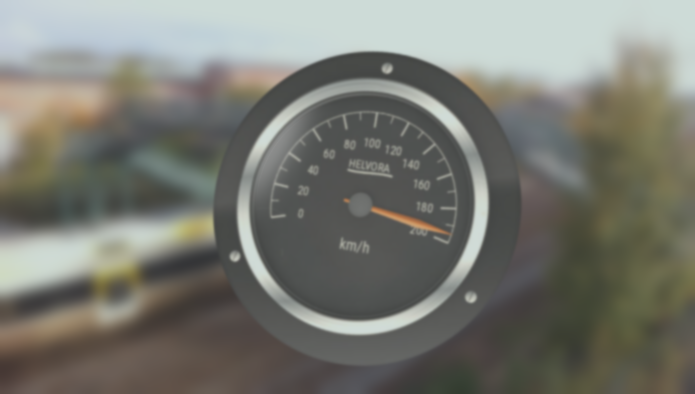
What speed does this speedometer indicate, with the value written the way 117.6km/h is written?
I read 195km/h
